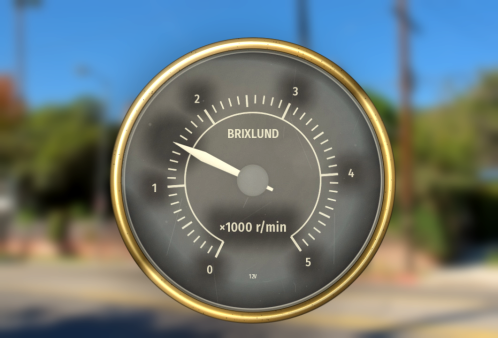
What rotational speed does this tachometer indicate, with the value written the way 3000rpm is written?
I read 1500rpm
